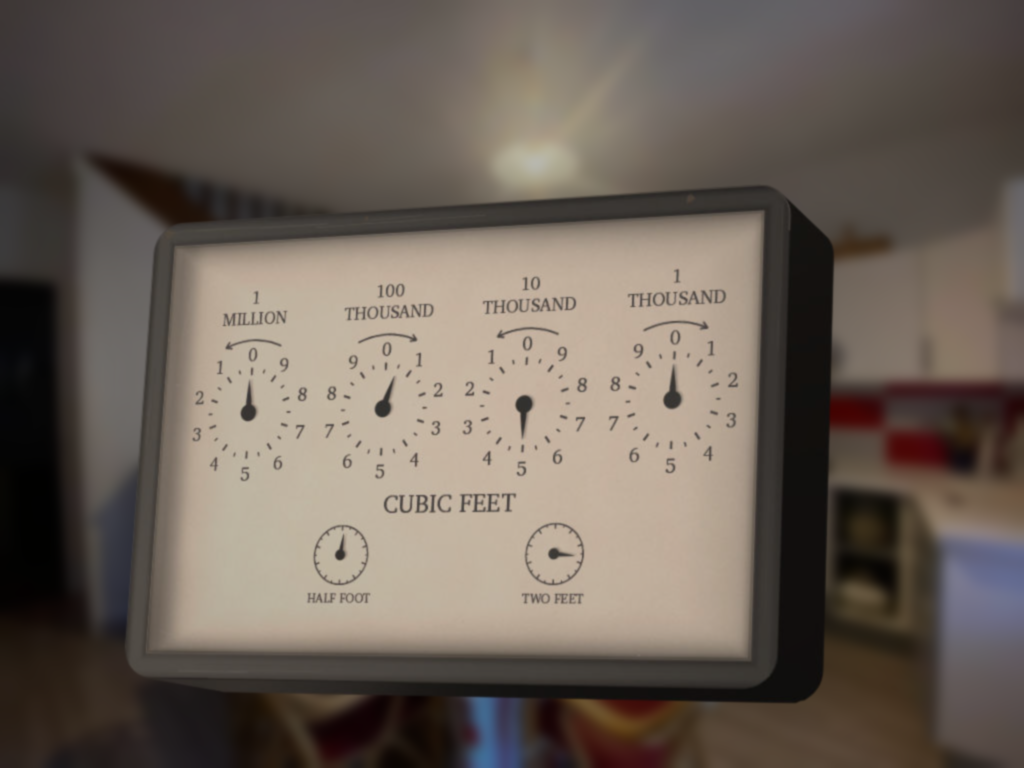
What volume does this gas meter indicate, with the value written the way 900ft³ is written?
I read 5000ft³
